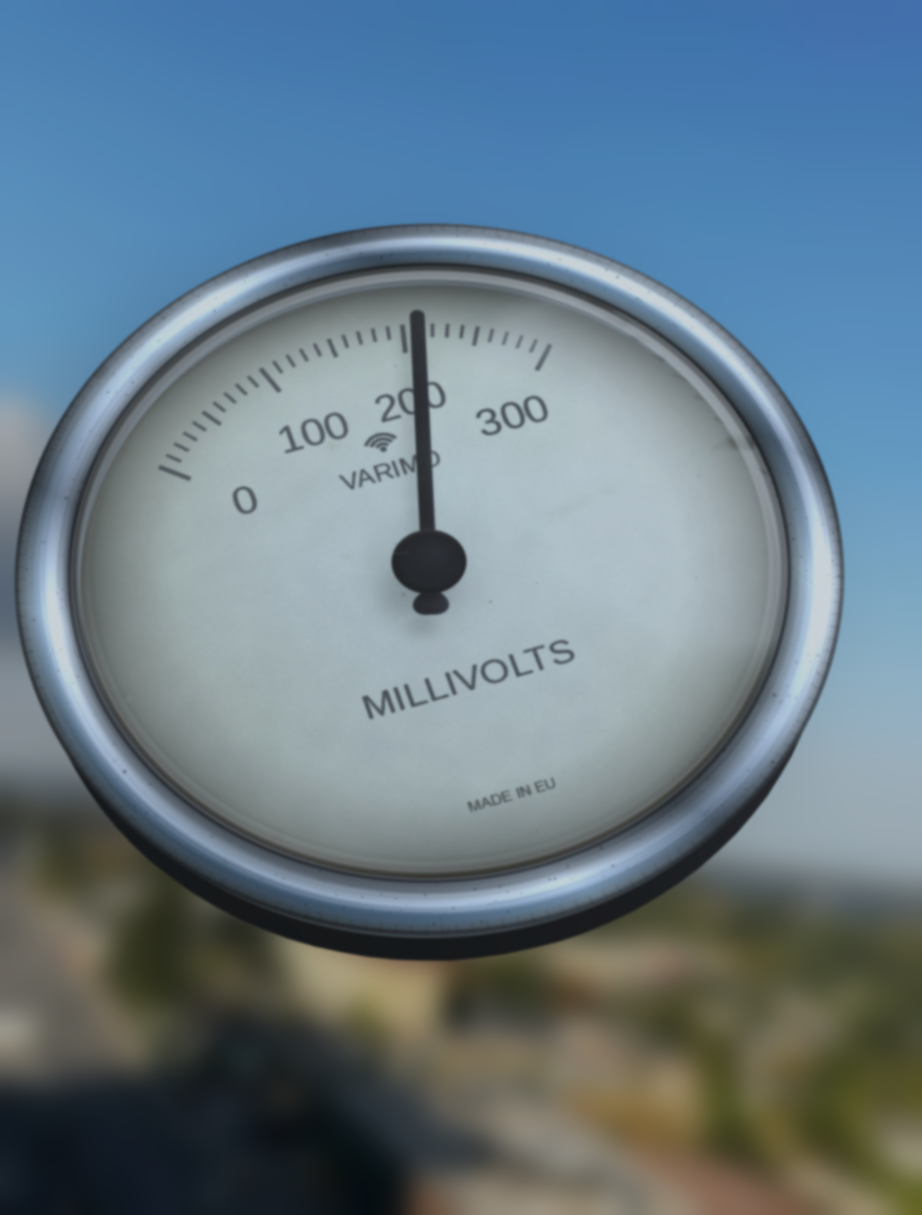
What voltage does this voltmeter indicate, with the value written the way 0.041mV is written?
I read 210mV
